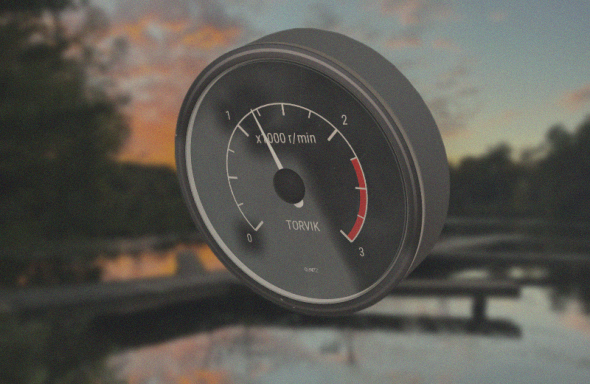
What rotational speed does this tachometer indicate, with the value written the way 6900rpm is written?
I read 1250rpm
